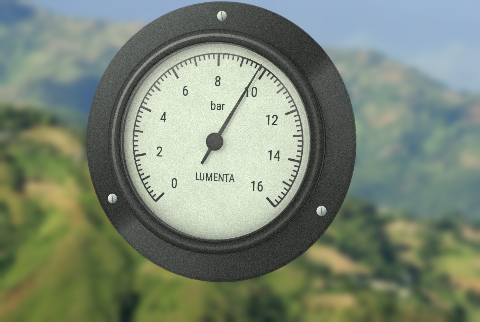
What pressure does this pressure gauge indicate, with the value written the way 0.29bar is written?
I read 9.8bar
